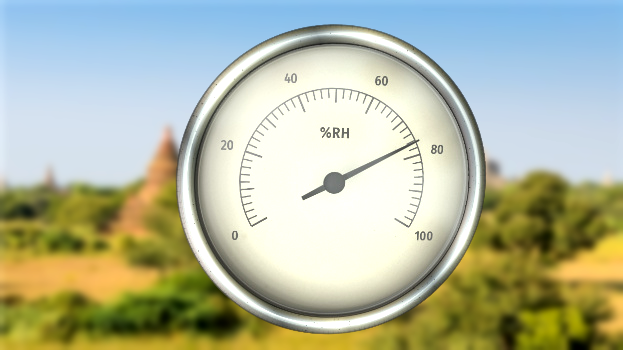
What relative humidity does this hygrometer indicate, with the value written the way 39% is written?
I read 76%
